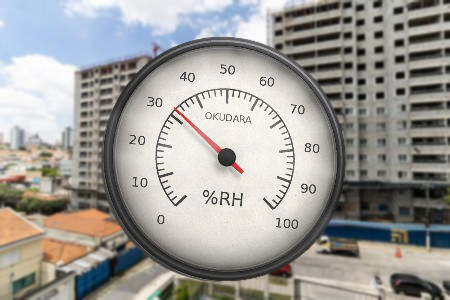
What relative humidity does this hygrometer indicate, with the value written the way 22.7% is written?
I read 32%
